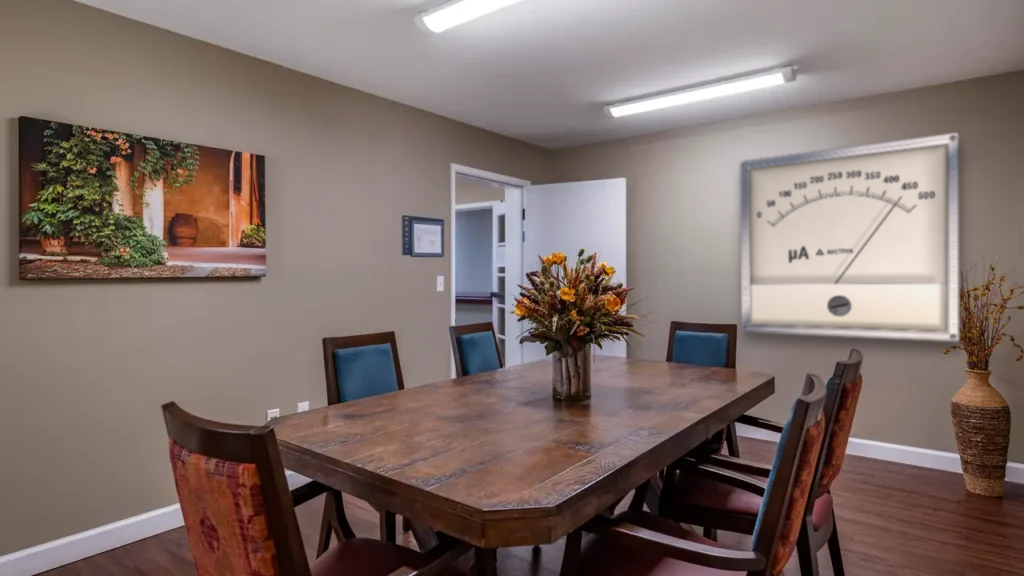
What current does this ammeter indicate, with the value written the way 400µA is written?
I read 450µA
